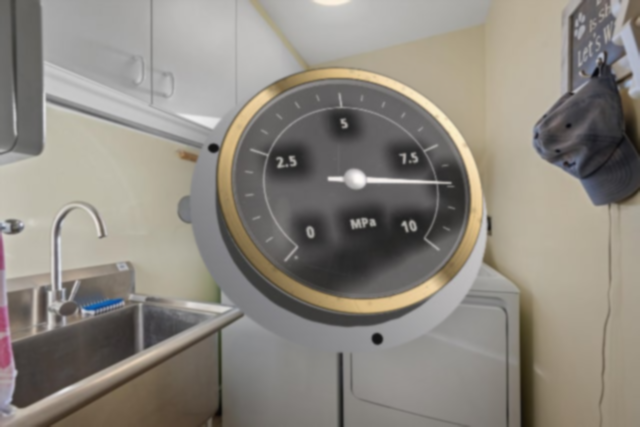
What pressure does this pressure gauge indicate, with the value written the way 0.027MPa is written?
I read 8.5MPa
